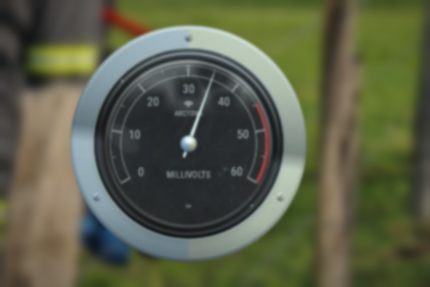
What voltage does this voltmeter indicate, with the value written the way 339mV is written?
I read 35mV
